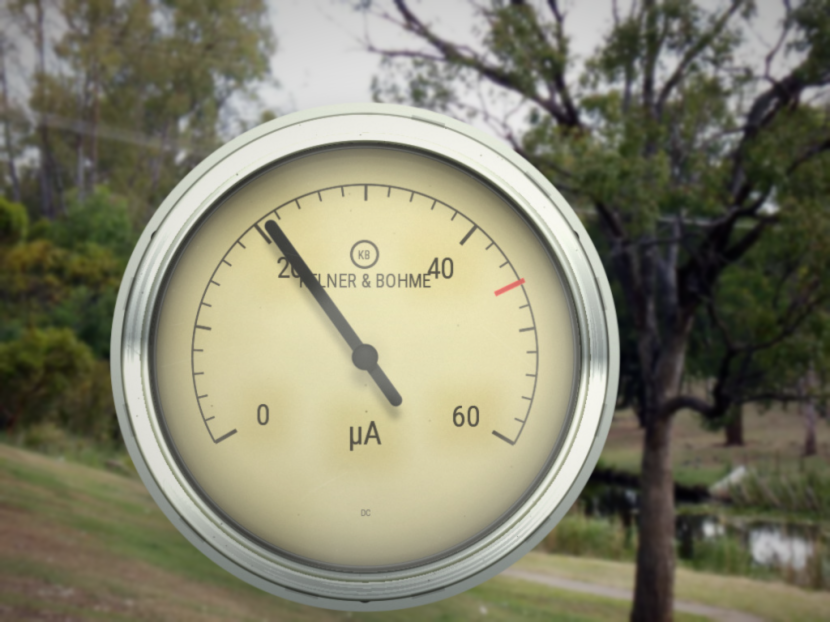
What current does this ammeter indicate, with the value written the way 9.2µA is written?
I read 21µA
